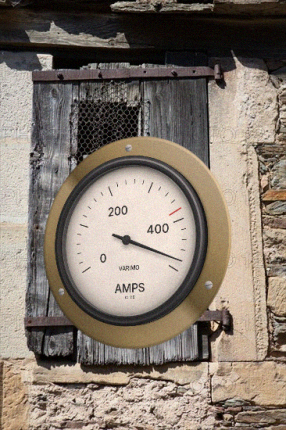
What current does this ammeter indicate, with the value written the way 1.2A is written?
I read 480A
